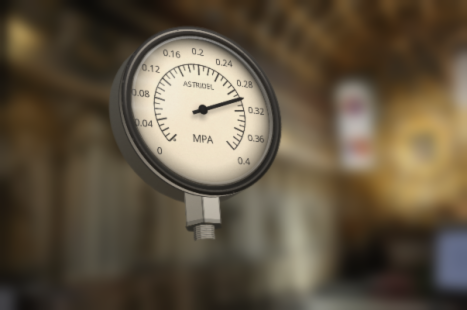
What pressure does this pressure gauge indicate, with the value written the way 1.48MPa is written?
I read 0.3MPa
